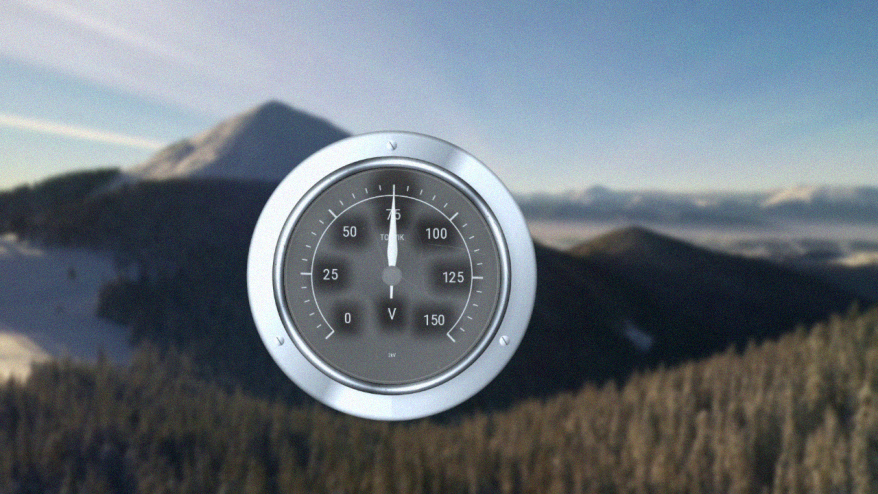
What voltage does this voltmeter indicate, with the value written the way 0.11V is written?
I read 75V
